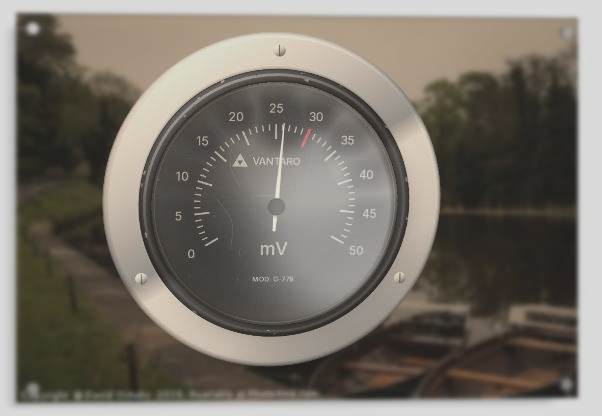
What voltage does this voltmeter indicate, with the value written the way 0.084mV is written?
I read 26mV
